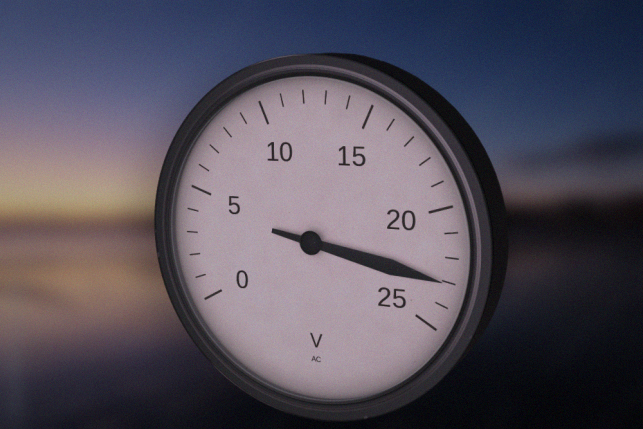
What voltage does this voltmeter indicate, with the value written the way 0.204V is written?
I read 23V
